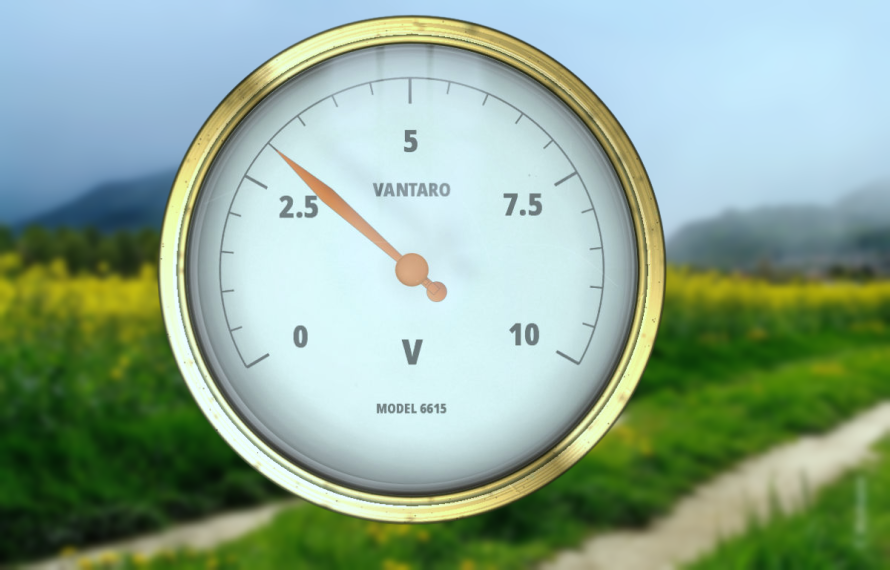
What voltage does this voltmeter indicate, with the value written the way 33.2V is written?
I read 3V
